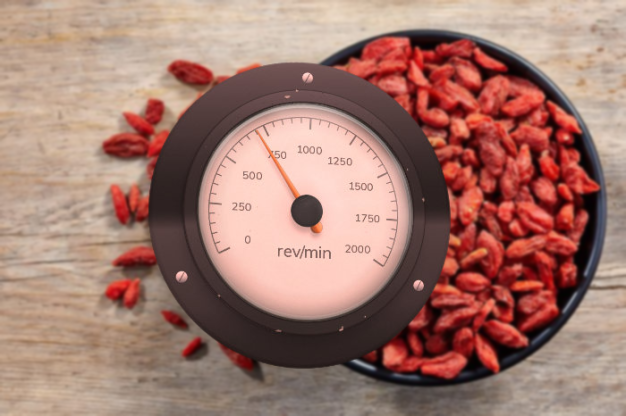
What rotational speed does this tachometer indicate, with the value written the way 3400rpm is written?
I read 700rpm
